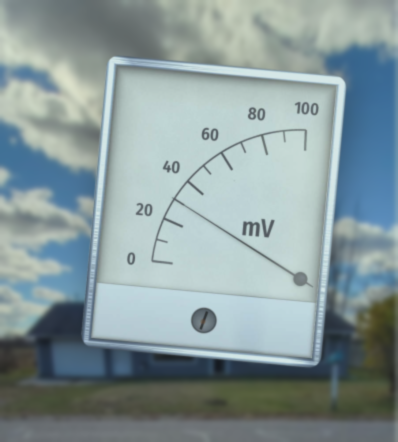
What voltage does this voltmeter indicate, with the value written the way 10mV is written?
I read 30mV
